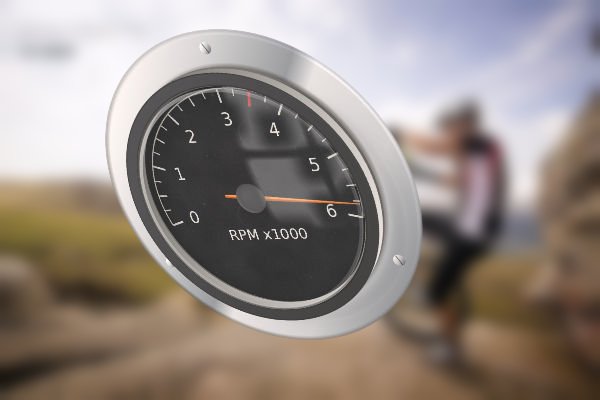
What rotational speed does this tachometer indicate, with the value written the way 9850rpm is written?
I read 5750rpm
